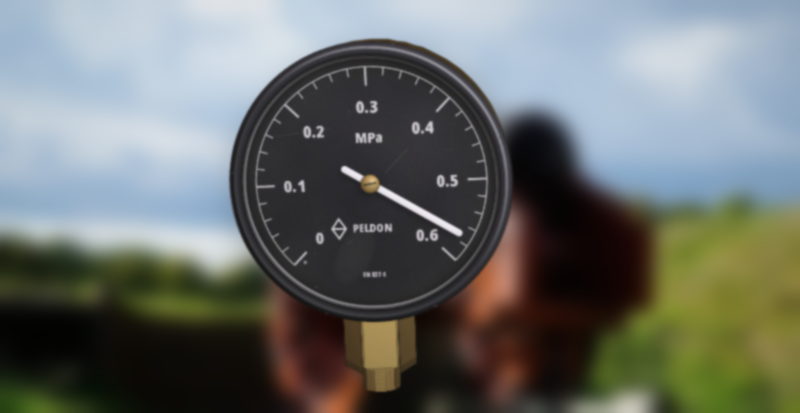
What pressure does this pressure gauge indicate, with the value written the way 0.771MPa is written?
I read 0.57MPa
